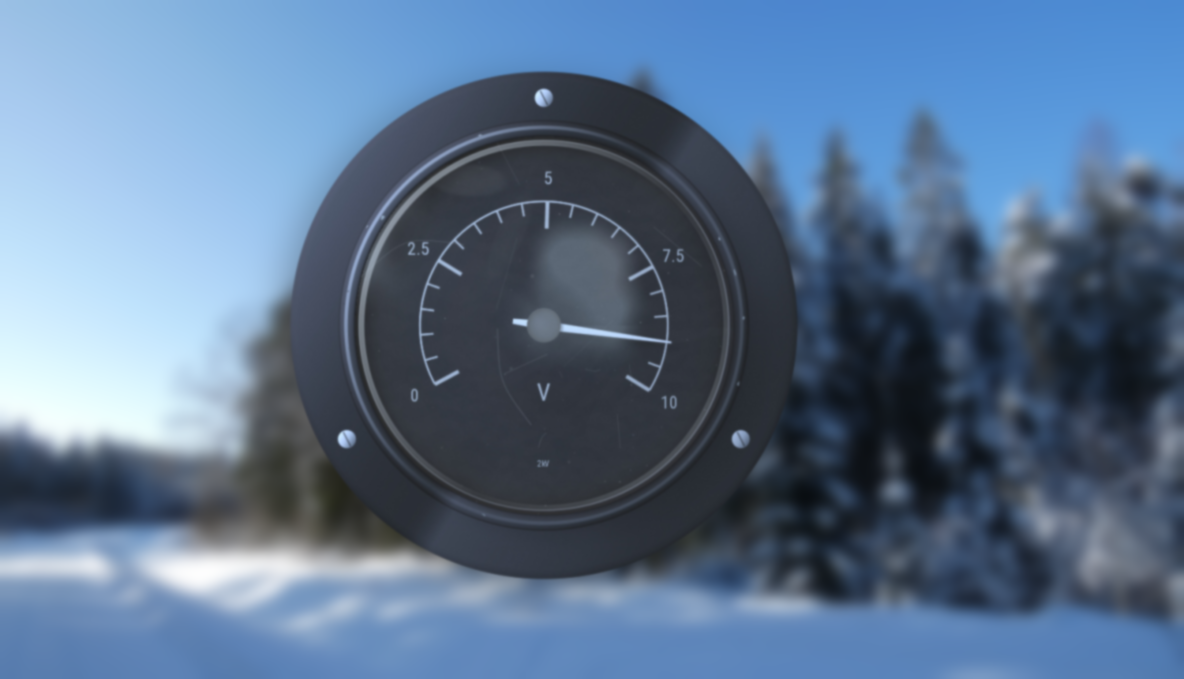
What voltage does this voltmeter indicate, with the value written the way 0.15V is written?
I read 9V
